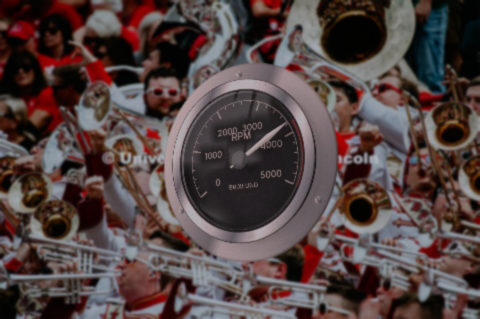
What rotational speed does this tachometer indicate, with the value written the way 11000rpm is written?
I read 3800rpm
